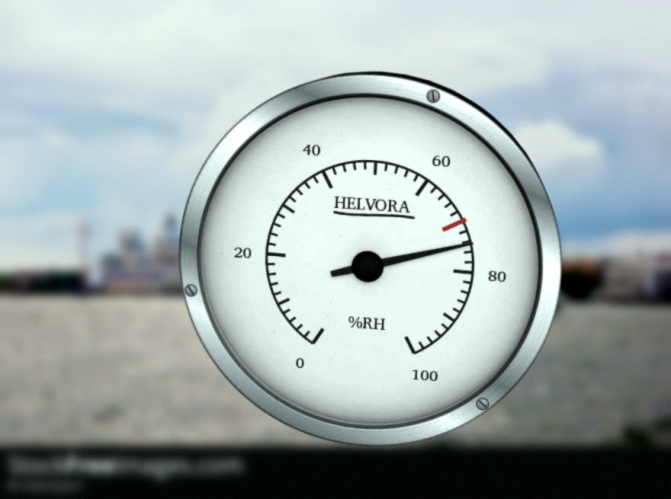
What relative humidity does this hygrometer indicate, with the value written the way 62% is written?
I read 74%
